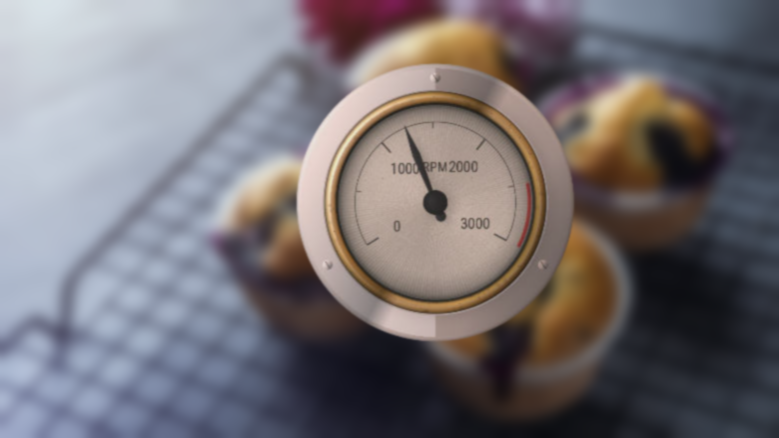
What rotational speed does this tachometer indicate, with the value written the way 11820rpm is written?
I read 1250rpm
